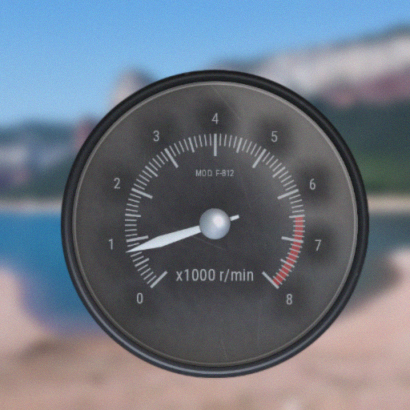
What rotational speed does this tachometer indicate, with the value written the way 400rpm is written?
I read 800rpm
